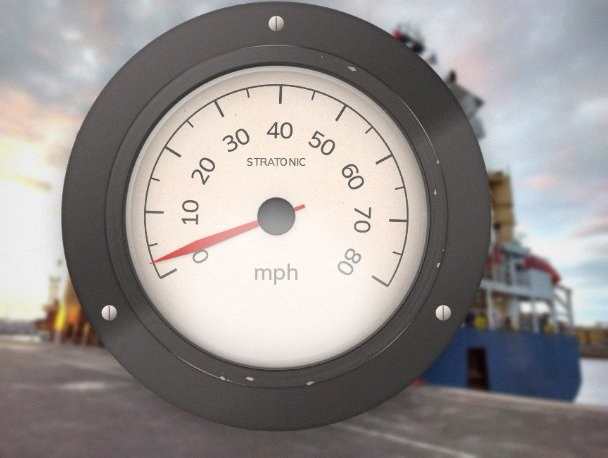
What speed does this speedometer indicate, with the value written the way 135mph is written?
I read 2.5mph
